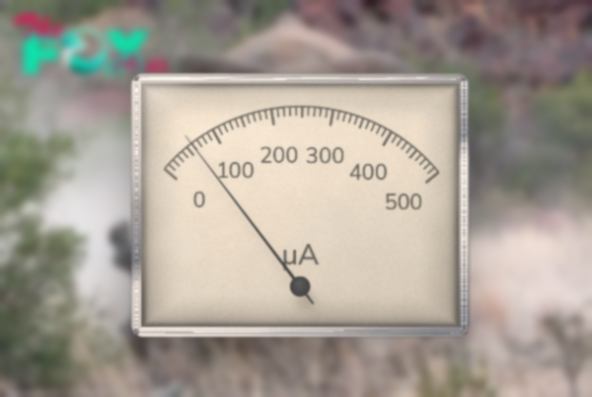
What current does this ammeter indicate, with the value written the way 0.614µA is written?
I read 60µA
